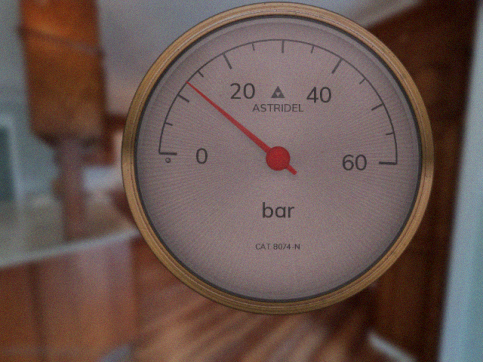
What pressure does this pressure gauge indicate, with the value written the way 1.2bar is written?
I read 12.5bar
